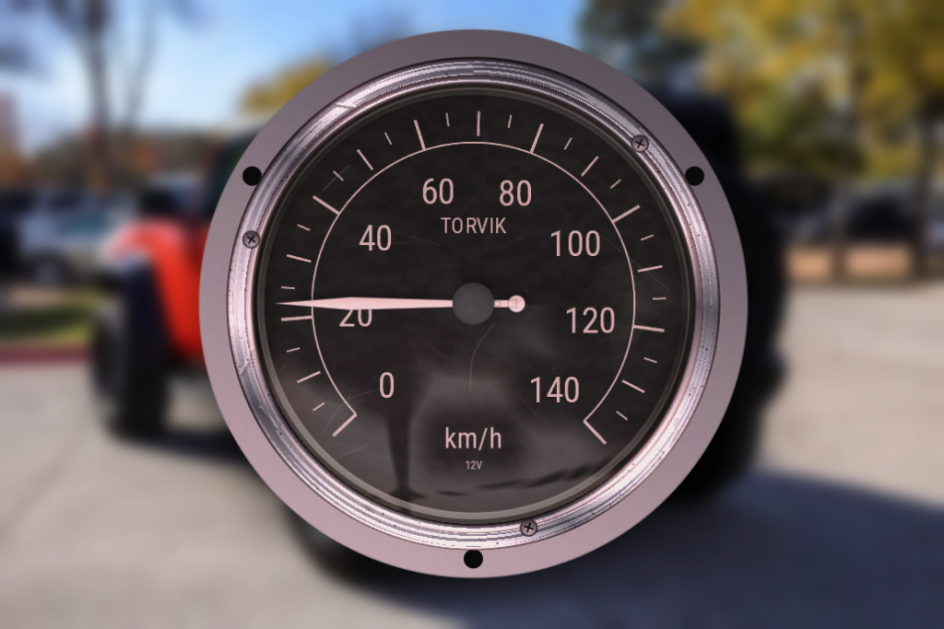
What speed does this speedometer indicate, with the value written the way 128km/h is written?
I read 22.5km/h
